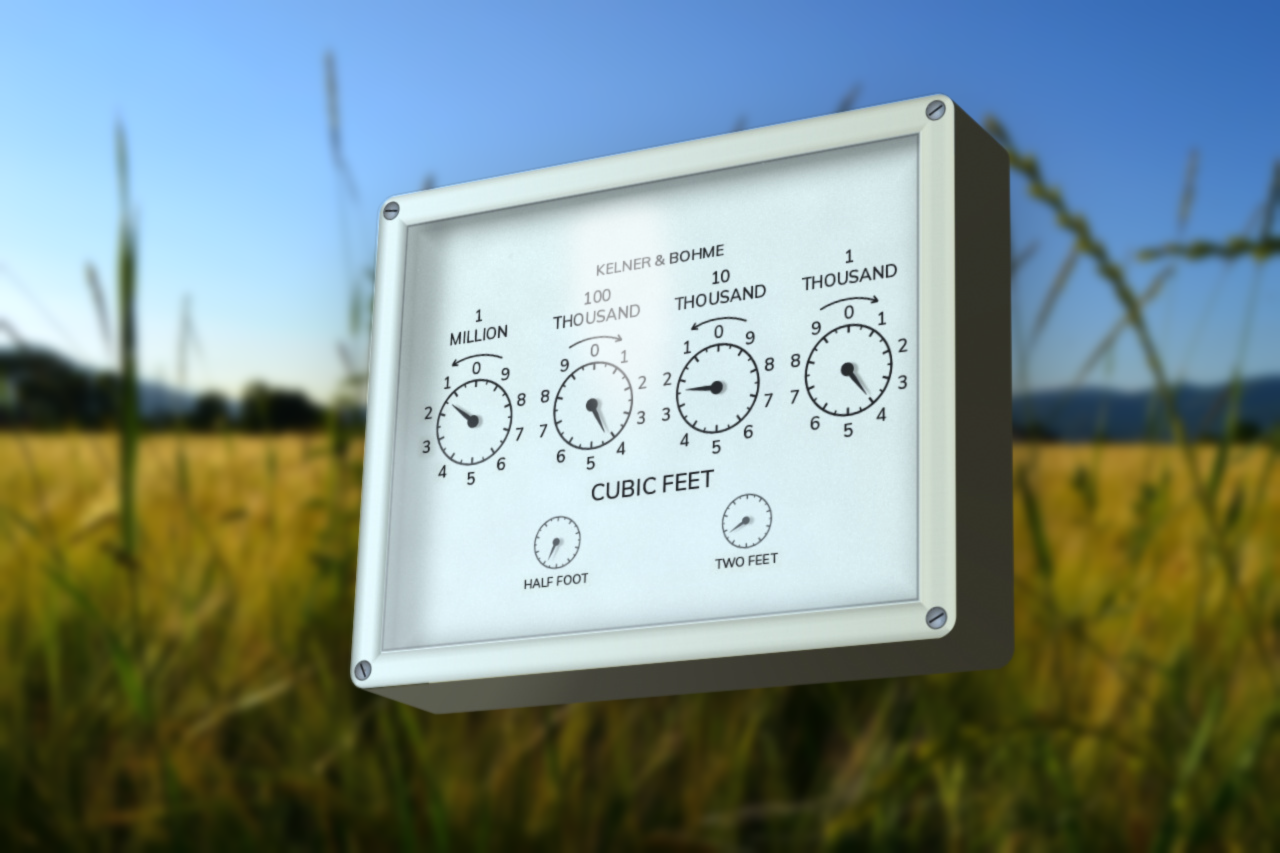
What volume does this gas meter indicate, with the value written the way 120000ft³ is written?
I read 142400ft³
